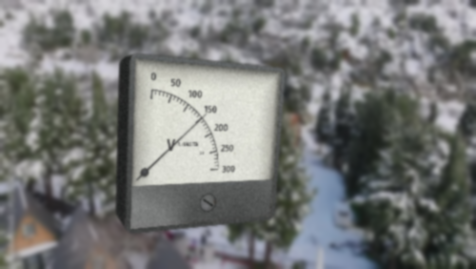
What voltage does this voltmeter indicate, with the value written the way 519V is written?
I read 150V
